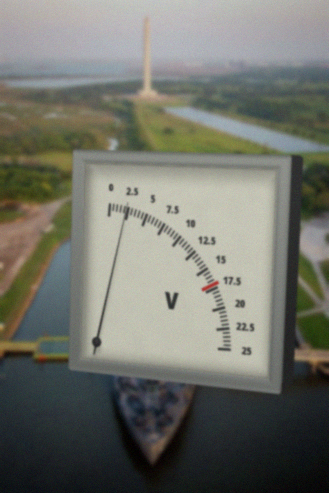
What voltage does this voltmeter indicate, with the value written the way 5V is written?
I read 2.5V
